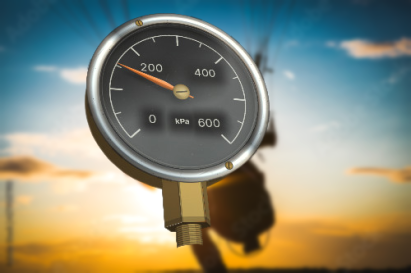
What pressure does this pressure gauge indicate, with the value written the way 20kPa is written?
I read 150kPa
